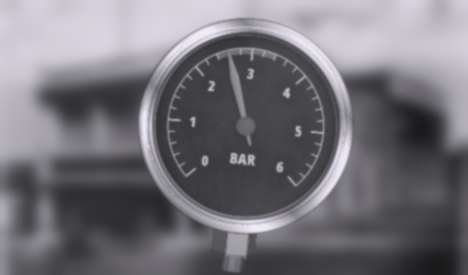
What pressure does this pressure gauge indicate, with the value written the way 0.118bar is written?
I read 2.6bar
